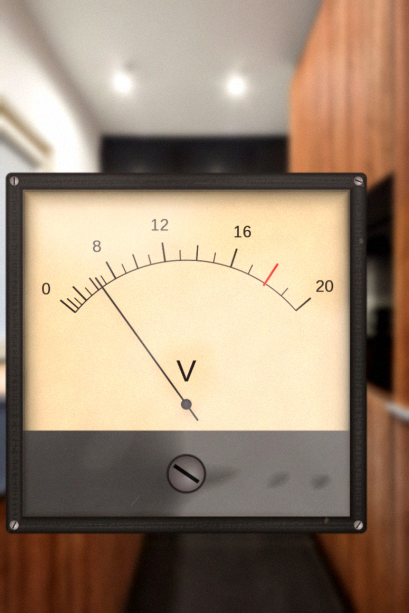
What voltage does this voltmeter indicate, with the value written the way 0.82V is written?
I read 6.5V
